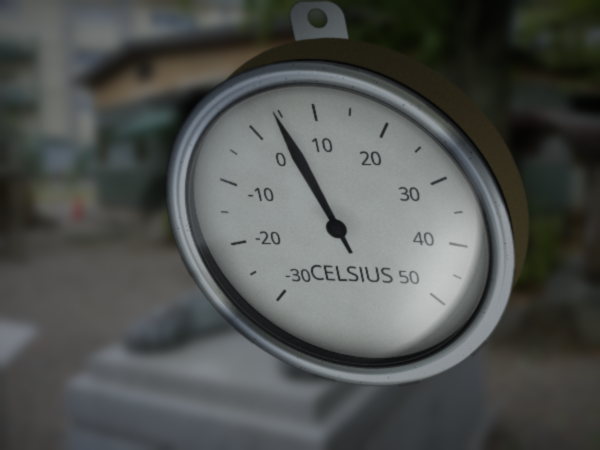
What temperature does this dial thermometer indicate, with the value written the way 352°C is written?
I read 5°C
